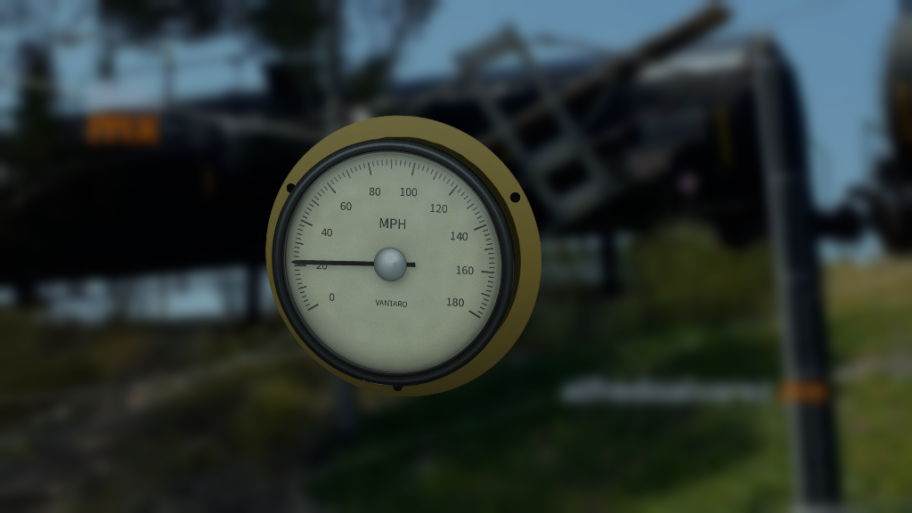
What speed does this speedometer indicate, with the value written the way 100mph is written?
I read 22mph
